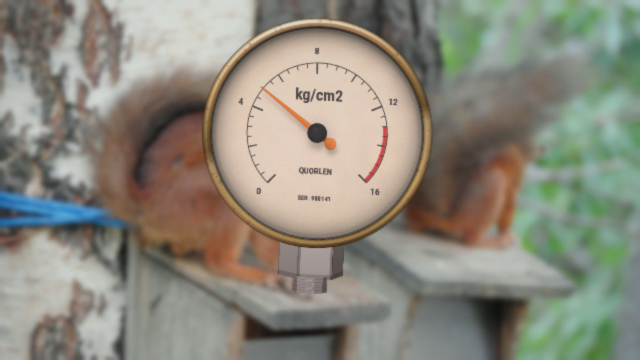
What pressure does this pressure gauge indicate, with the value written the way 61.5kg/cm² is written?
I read 5kg/cm²
